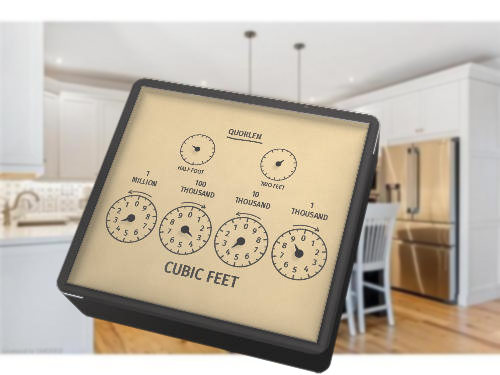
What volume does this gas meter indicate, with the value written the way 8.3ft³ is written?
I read 333900ft³
